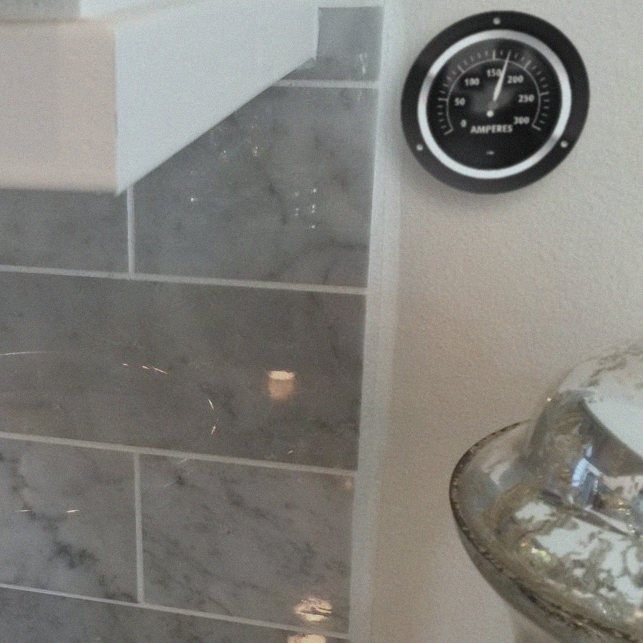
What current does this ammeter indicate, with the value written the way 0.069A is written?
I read 170A
